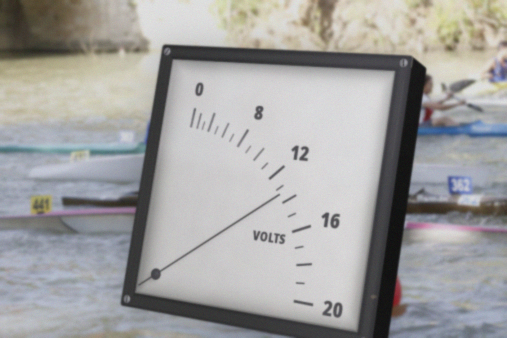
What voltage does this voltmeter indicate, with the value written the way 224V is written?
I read 13.5V
